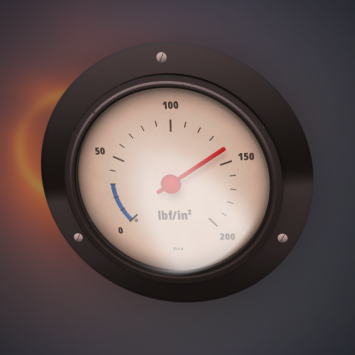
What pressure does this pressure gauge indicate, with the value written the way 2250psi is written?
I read 140psi
